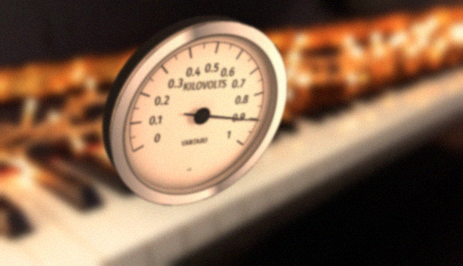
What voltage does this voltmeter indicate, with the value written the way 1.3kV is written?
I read 0.9kV
